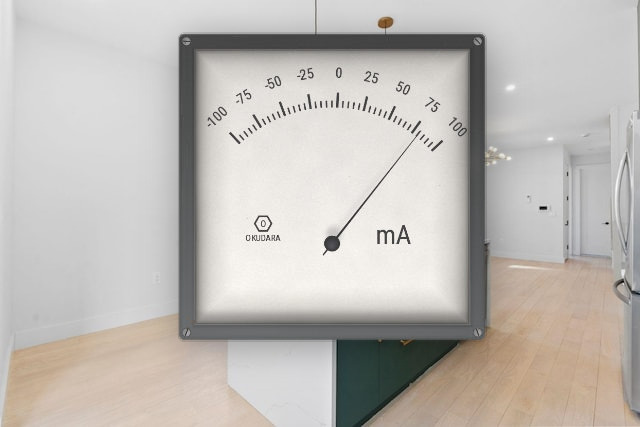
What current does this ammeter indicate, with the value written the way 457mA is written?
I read 80mA
